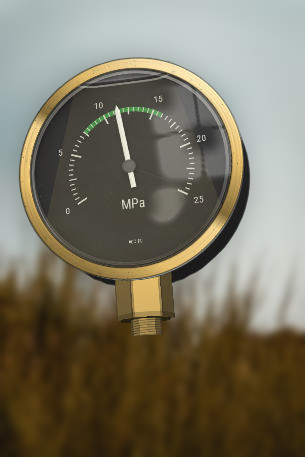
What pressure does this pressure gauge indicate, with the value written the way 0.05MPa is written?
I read 11.5MPa
